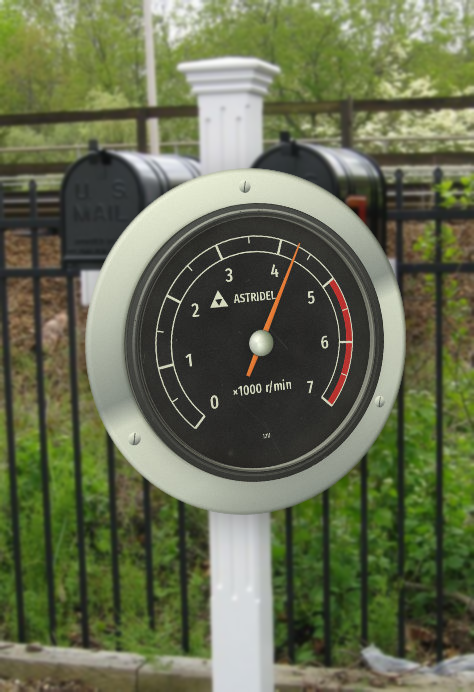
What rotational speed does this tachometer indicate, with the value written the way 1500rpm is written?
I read 4250rpm
